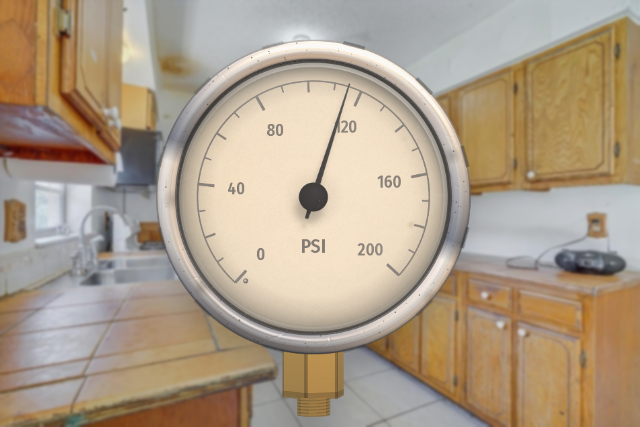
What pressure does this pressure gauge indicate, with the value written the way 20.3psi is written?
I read 115psi
